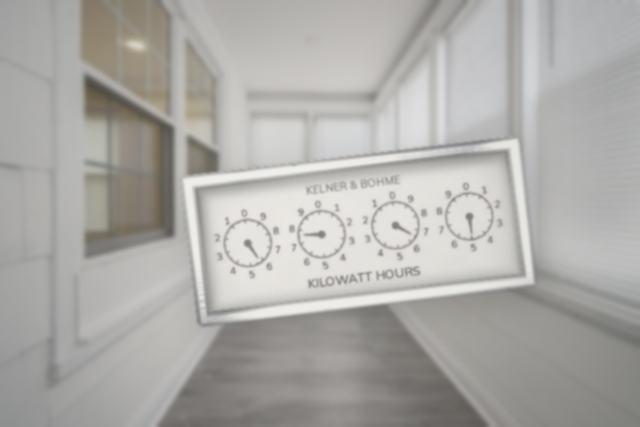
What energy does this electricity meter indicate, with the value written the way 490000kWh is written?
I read 5765kWh
